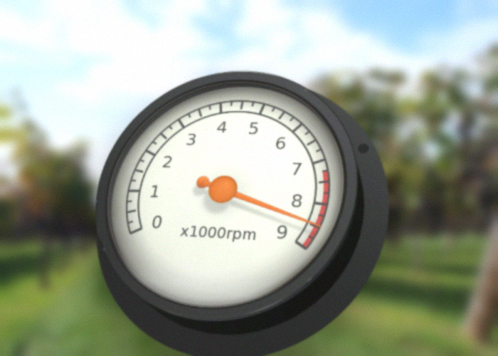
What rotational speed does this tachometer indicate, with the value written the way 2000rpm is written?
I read 8500rpm
